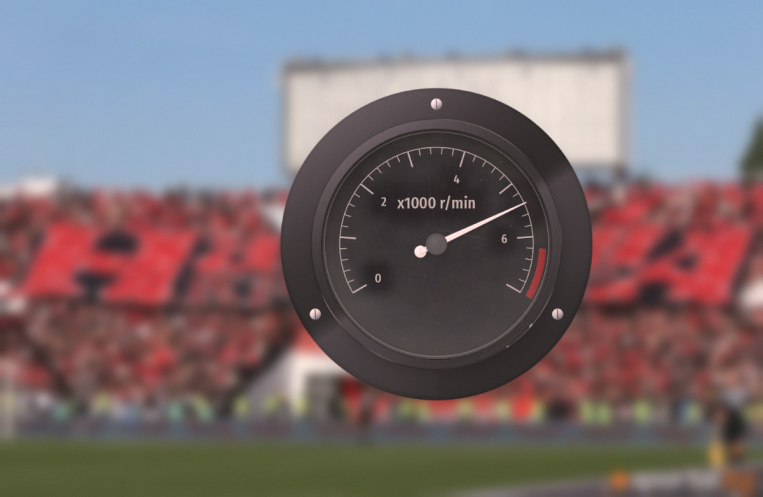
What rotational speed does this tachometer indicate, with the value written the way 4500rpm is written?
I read 5400rpm
